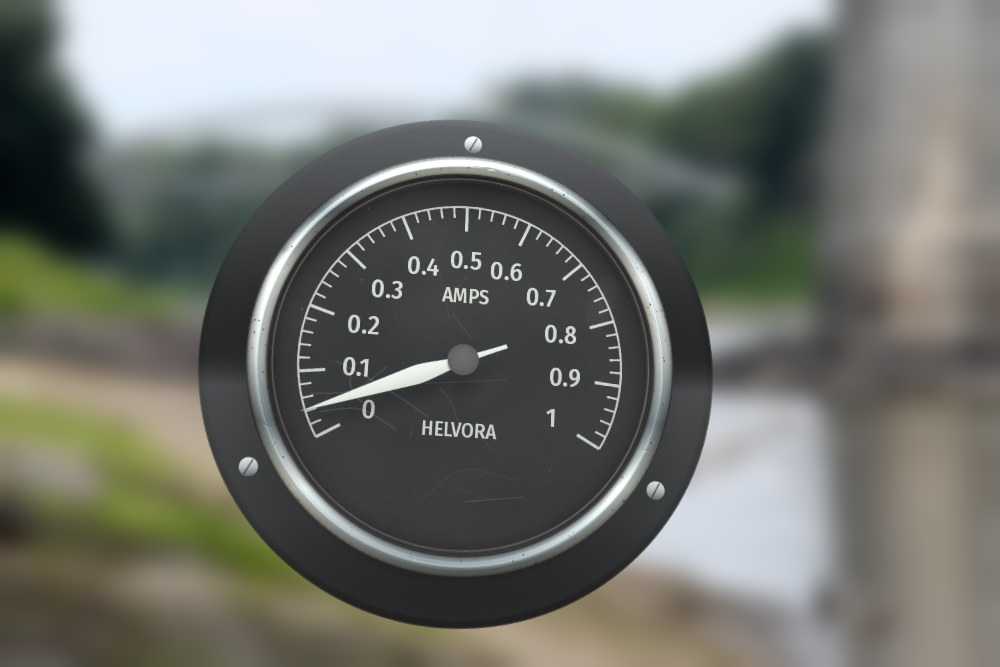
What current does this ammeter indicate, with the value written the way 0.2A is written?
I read 0.04A
